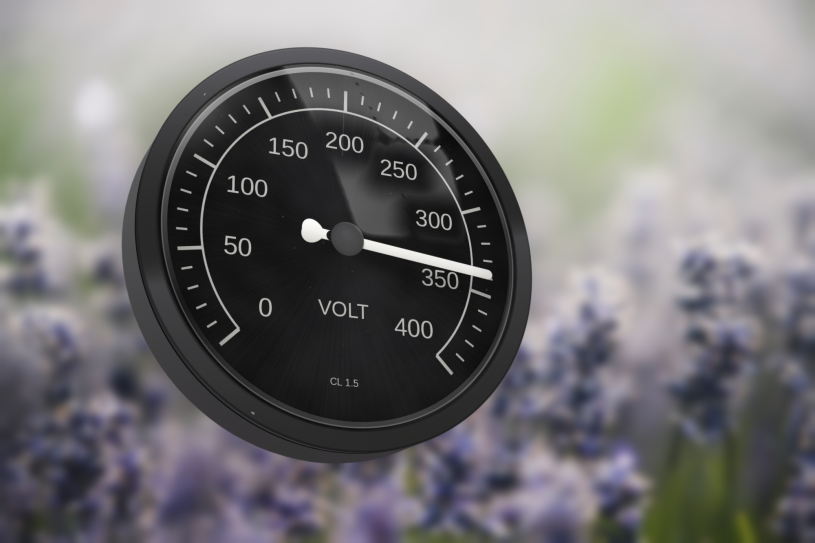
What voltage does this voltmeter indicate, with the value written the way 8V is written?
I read 340V
